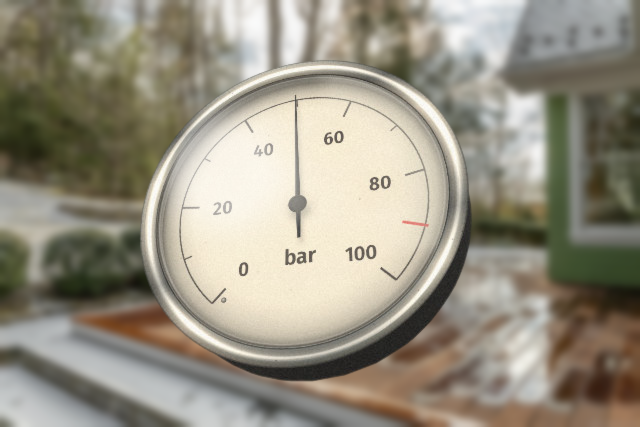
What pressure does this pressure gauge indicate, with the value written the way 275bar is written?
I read 50bar
